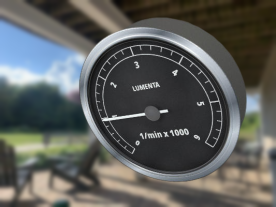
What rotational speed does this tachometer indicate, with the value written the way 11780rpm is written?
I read 1000rpm
